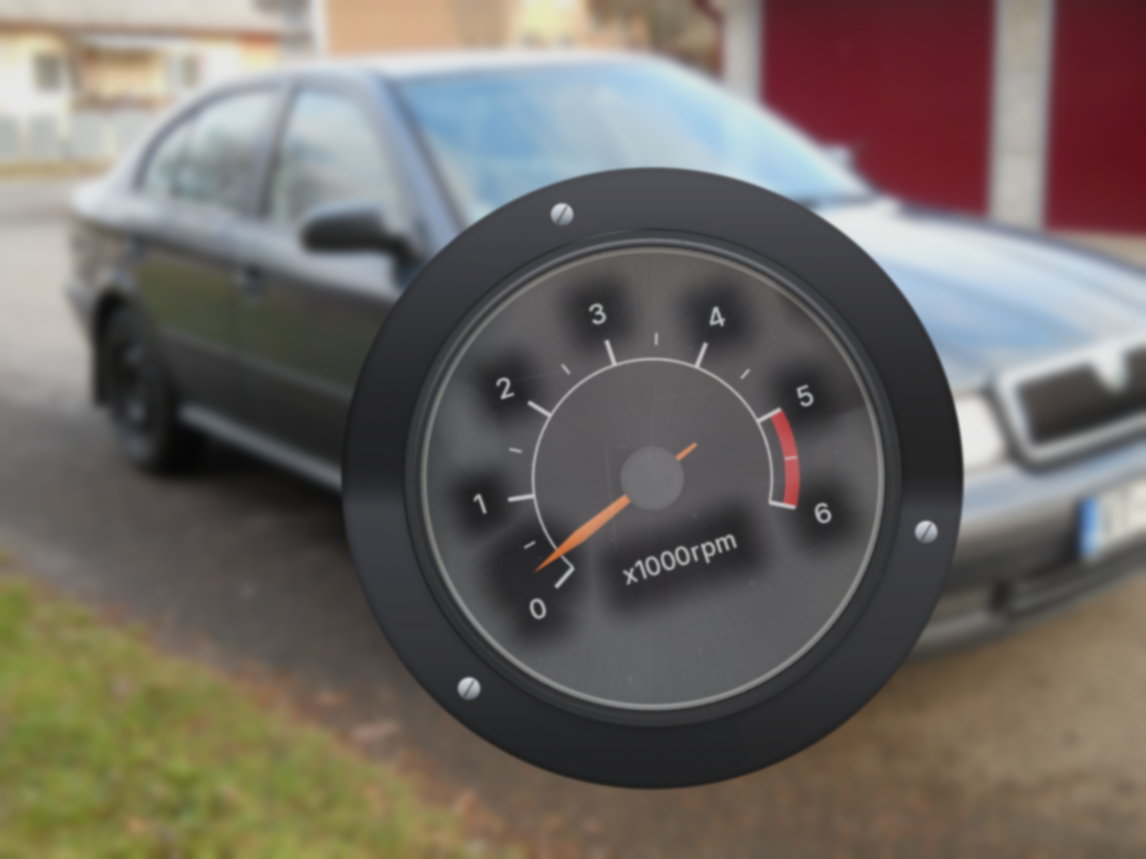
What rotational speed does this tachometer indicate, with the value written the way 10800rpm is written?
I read 250rpm
